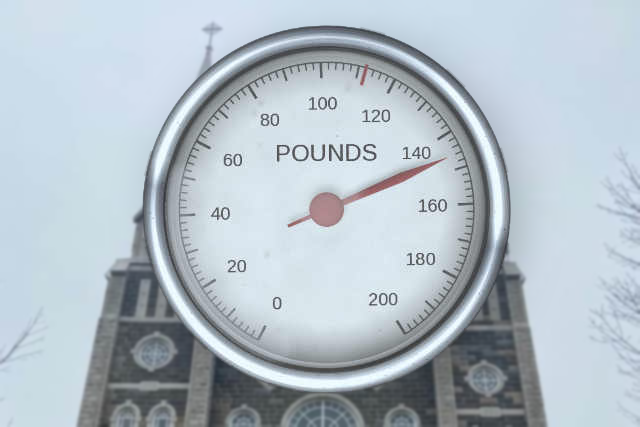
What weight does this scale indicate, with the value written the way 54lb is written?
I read 146lb
